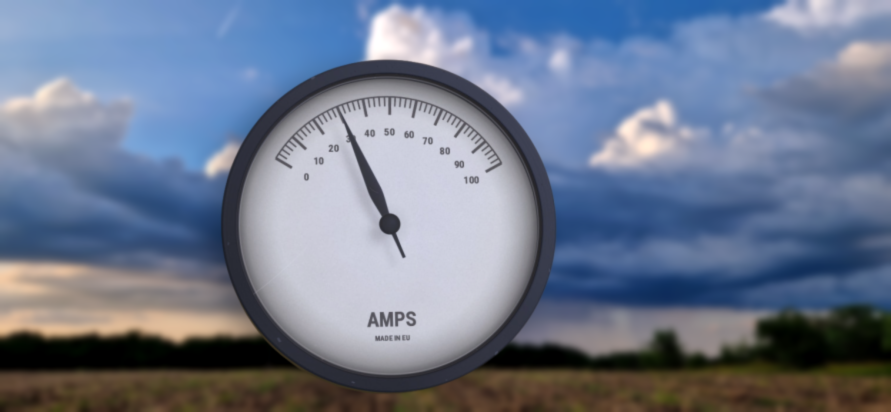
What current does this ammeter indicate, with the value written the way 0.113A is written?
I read 30A
